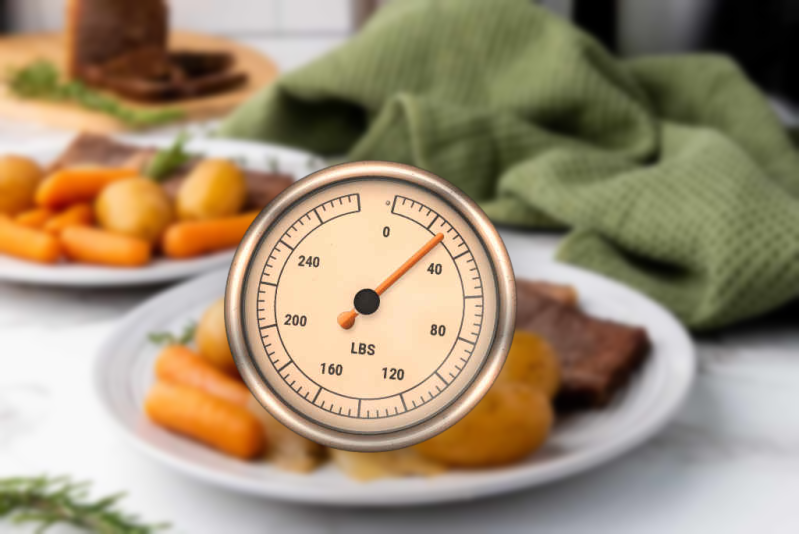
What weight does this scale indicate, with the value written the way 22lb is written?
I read 28lb
